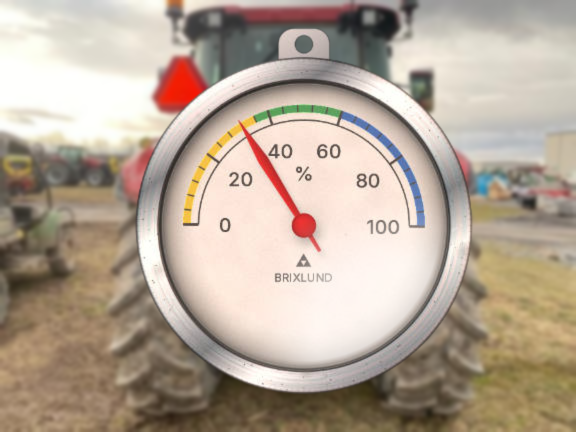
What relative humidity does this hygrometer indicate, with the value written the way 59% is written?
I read 32%
